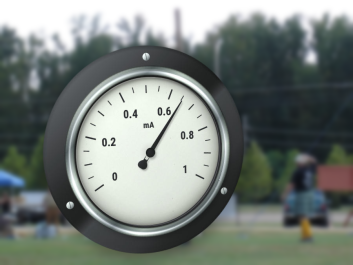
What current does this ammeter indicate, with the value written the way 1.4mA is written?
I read 0.65mA
